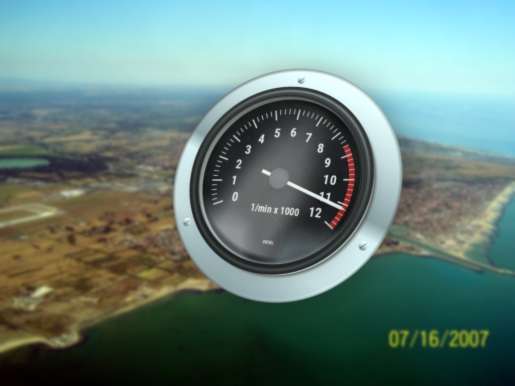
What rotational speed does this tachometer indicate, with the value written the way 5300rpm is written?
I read 11200rpm
